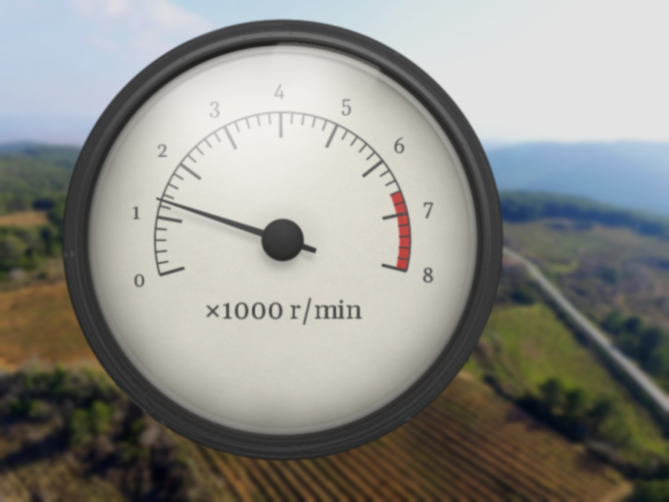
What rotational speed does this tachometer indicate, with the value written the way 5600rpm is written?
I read 1300rpm
